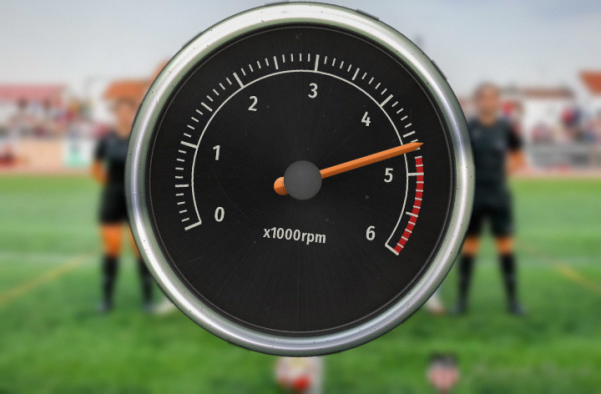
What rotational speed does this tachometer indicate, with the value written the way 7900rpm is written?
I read 4650rpm
